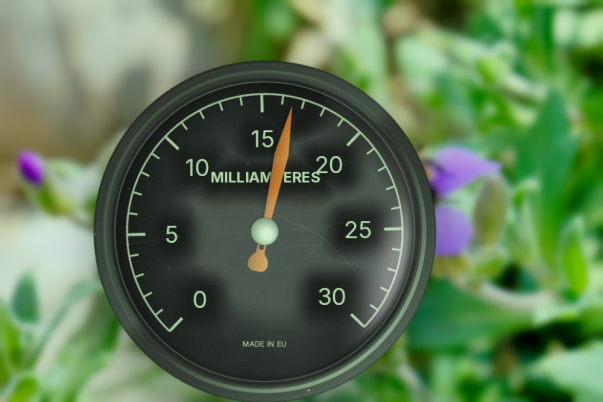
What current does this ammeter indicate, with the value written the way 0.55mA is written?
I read 16.5mA
